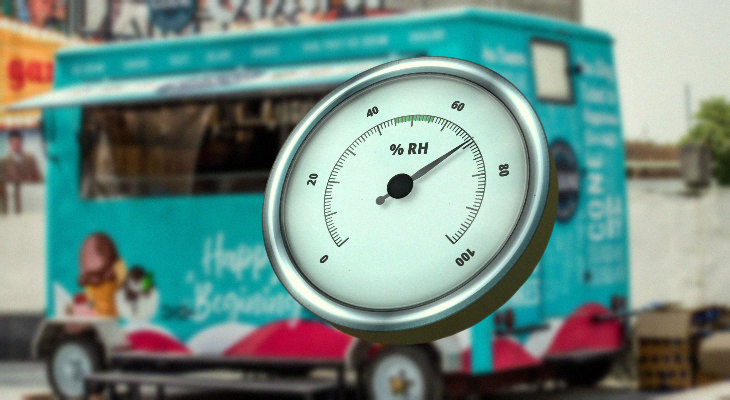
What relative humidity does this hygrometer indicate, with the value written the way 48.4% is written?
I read 70%
